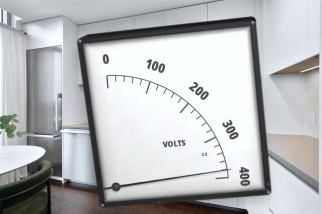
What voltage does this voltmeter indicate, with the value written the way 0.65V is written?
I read 380V
